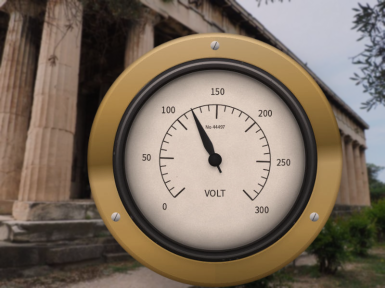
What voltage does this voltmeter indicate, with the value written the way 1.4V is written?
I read 120V
